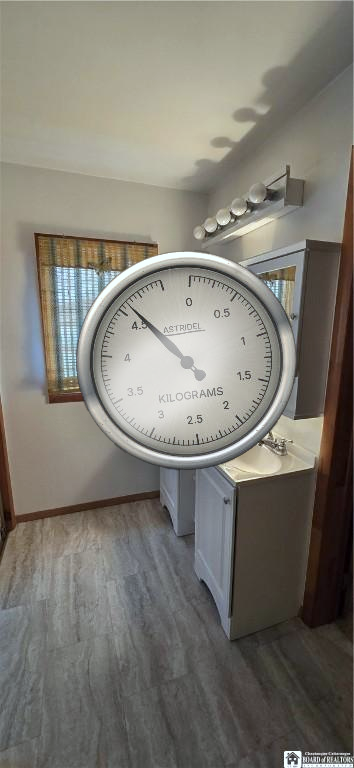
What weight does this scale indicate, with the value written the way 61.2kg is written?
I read 4.6kg
